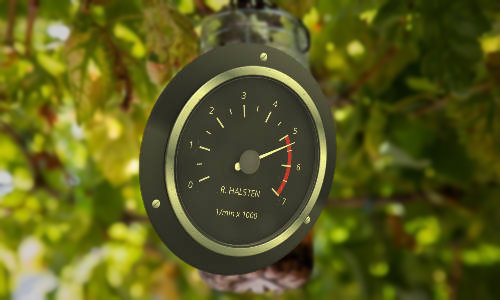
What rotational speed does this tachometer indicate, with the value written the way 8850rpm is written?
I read 5250rpm
